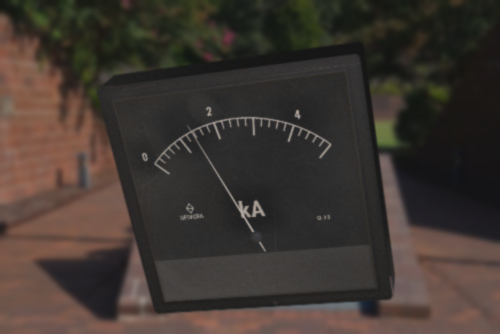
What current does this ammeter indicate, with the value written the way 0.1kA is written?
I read 1.4kA
